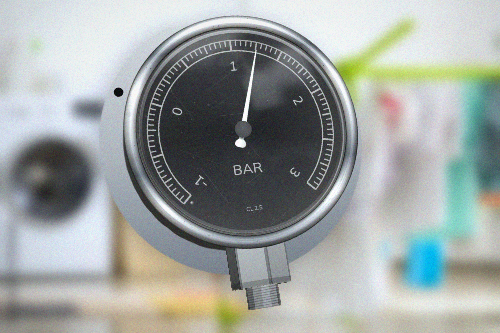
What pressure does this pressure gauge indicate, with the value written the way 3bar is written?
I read 1.25bar
